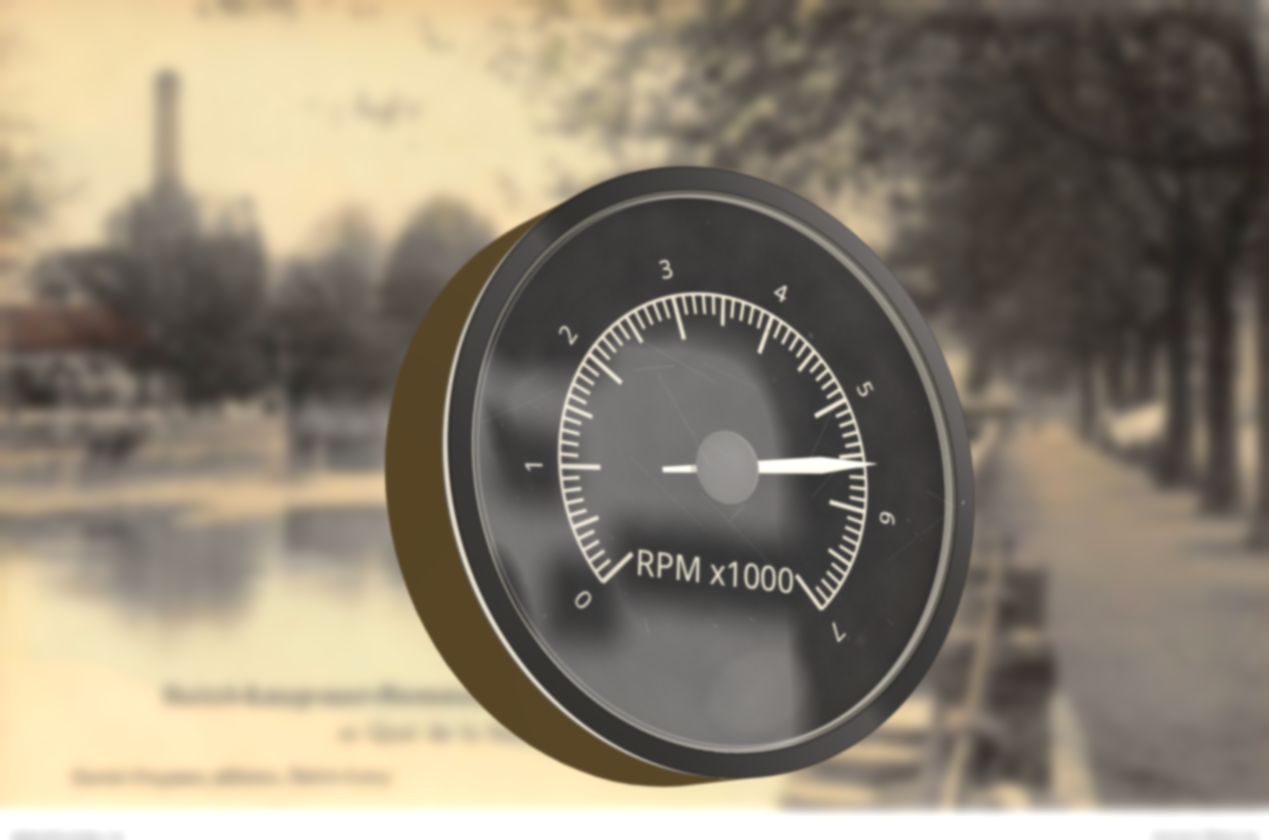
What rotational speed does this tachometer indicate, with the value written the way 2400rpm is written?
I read 5600rpm
